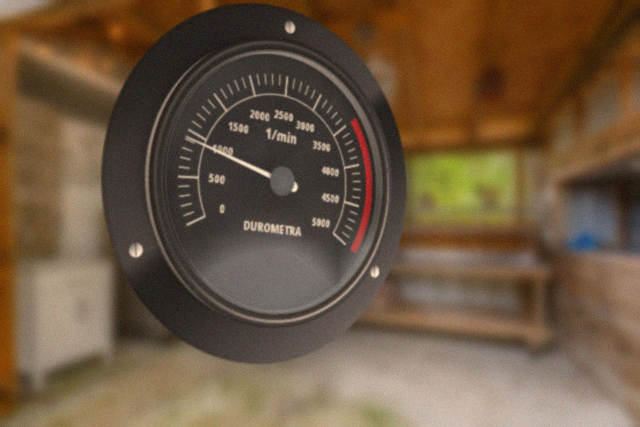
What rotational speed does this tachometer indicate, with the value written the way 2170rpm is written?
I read 900rpm
